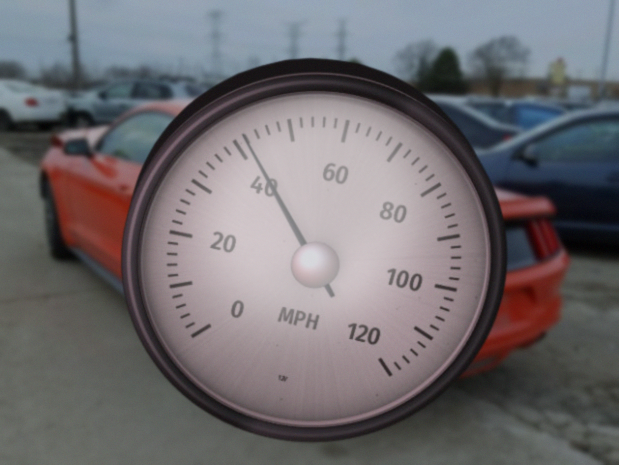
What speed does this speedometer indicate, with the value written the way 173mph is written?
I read 42mph
